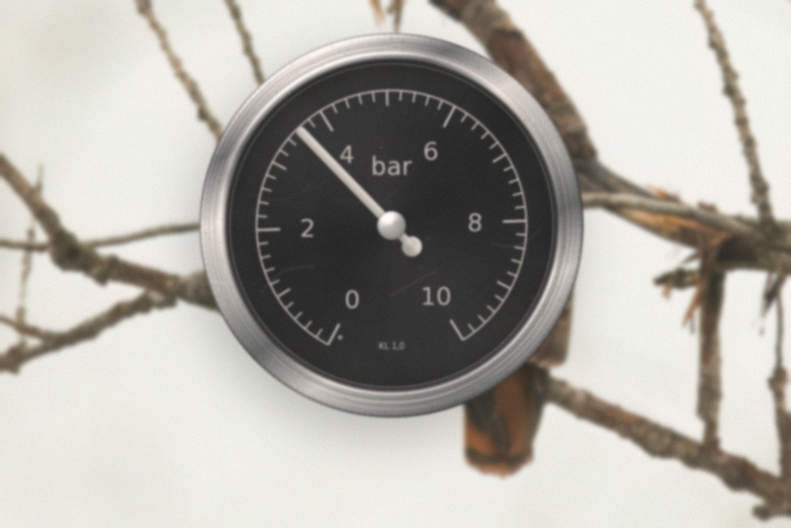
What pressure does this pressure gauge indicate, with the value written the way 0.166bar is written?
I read 3.6bar
